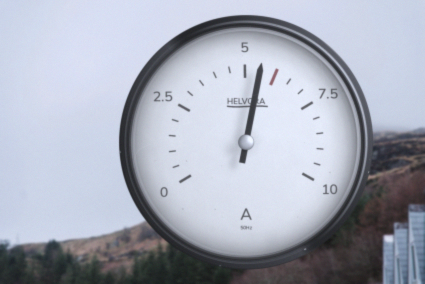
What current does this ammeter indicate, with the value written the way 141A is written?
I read 5.5A
